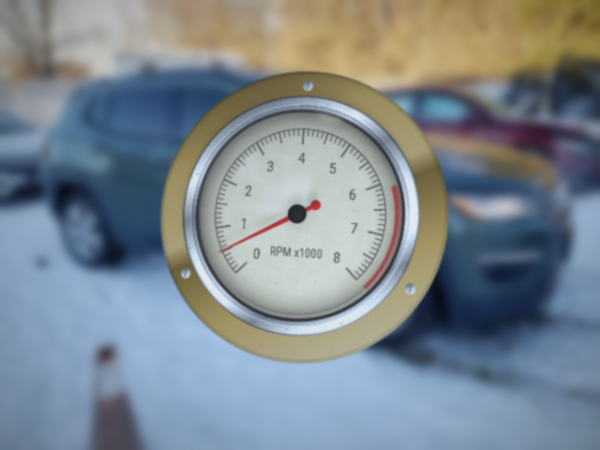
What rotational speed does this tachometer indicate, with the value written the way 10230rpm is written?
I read 500rpm
